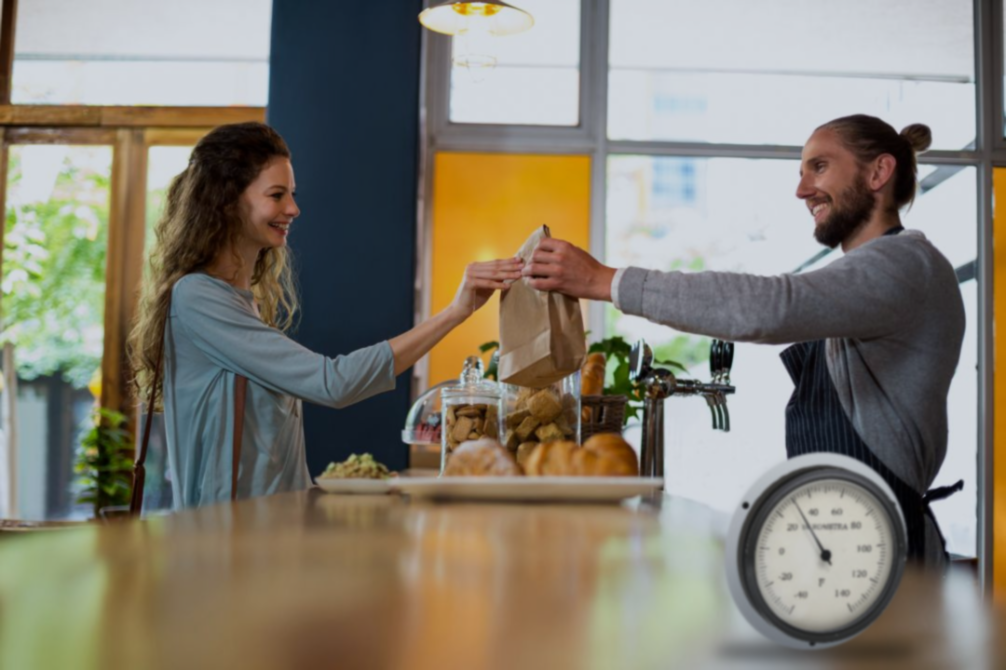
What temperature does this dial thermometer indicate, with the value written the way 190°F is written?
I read 30°F
